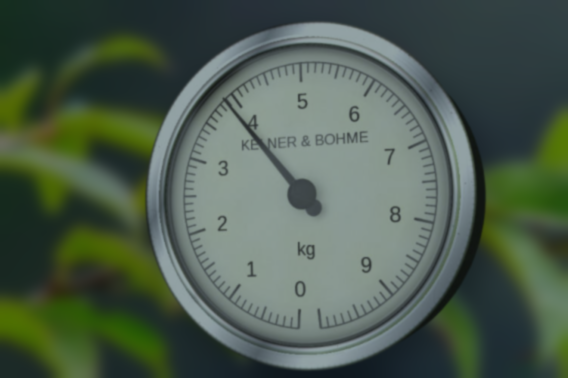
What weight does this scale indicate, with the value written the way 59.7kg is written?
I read 3.9kg
